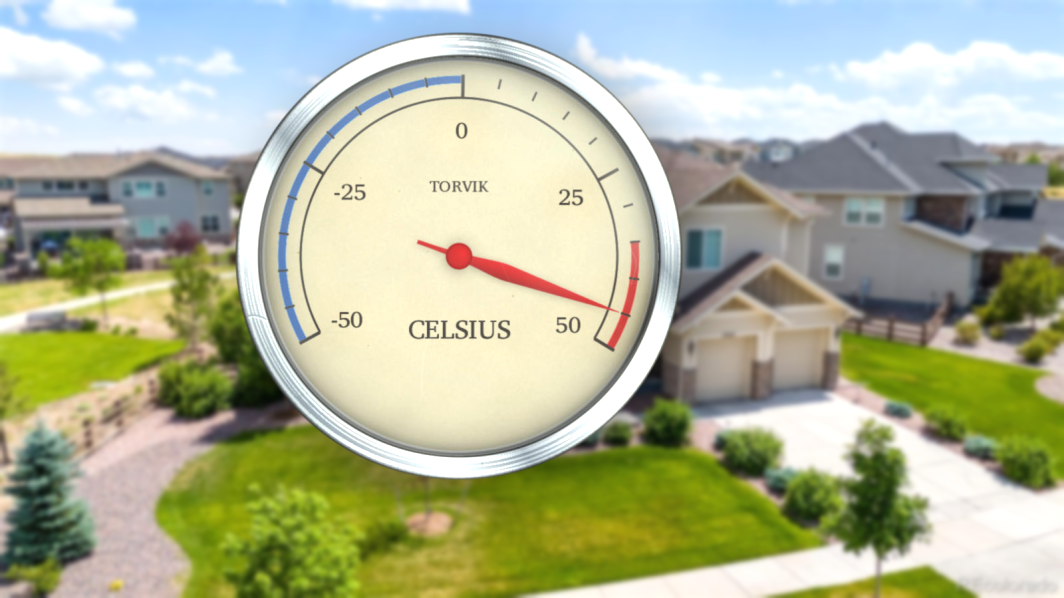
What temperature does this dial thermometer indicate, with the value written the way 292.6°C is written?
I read 45°C
